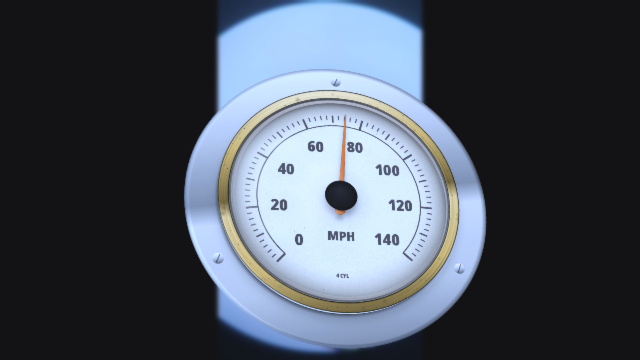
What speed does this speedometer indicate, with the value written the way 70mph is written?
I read 74mph
